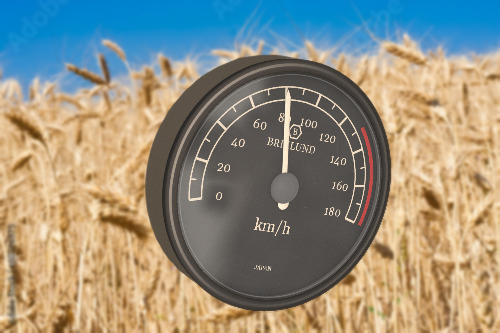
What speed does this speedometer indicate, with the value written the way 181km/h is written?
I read 80km/h
